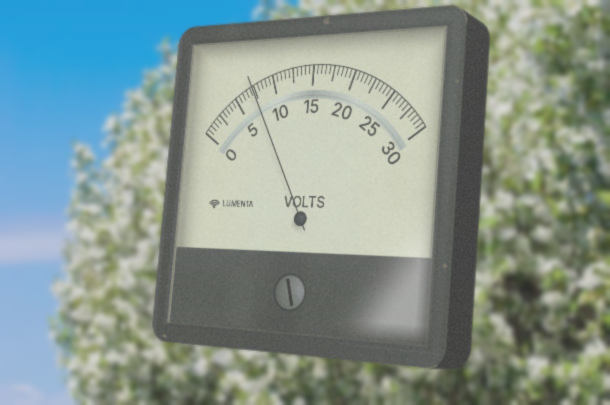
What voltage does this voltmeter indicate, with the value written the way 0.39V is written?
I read 7.5V
